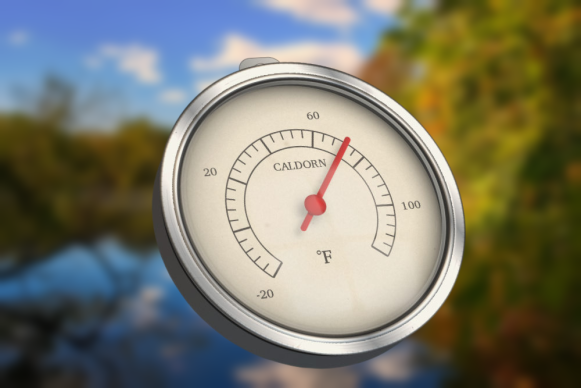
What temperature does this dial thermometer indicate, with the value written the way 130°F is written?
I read 72°F
